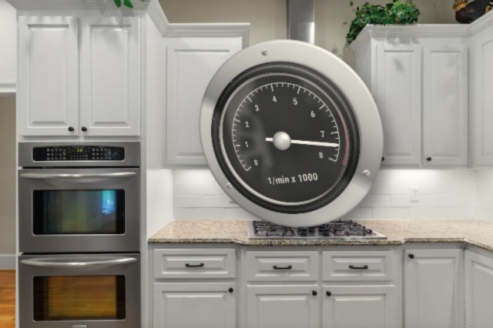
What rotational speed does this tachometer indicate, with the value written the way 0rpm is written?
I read 7400rpm
